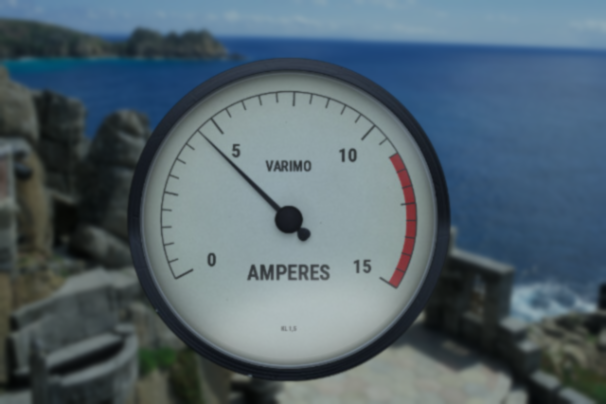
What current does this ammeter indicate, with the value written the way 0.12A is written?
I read 4.5A
